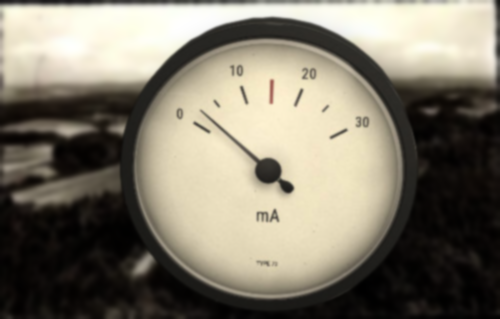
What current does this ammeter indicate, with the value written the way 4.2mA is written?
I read 2.5mA
